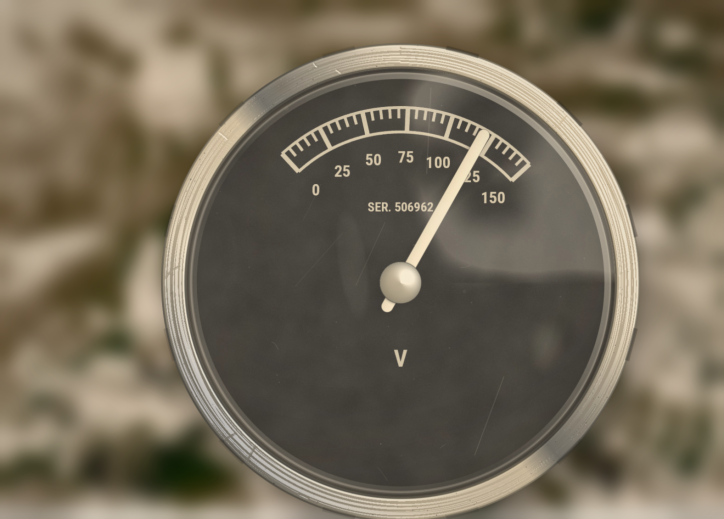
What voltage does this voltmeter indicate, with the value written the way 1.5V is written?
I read 120V
